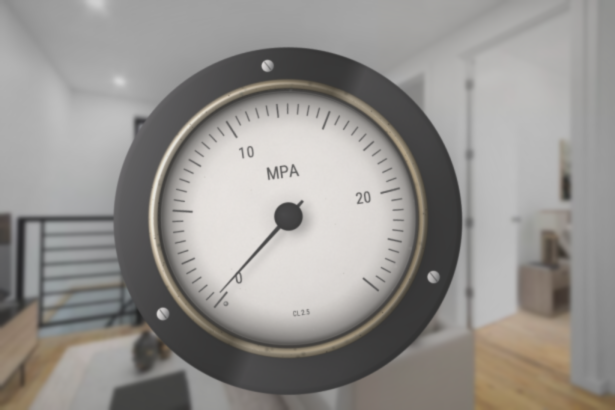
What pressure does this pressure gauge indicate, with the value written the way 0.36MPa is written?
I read 0.25MPa
